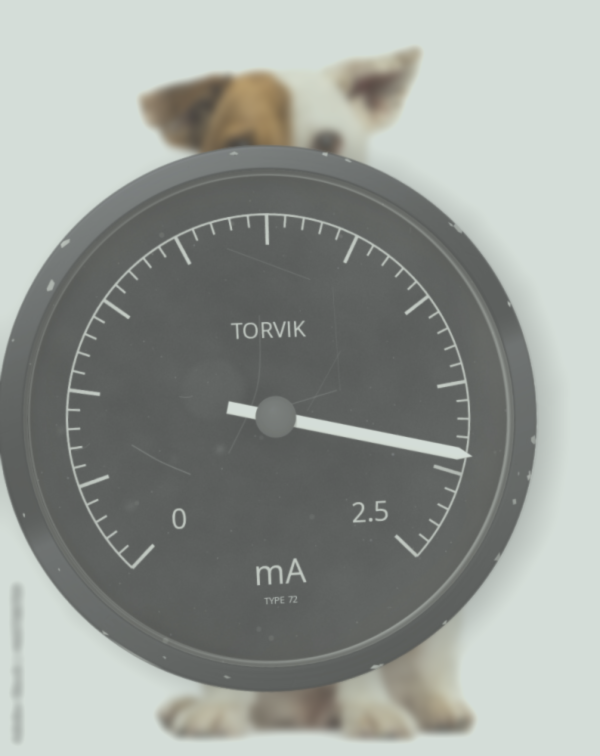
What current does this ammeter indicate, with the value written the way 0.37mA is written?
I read 2.2mA
